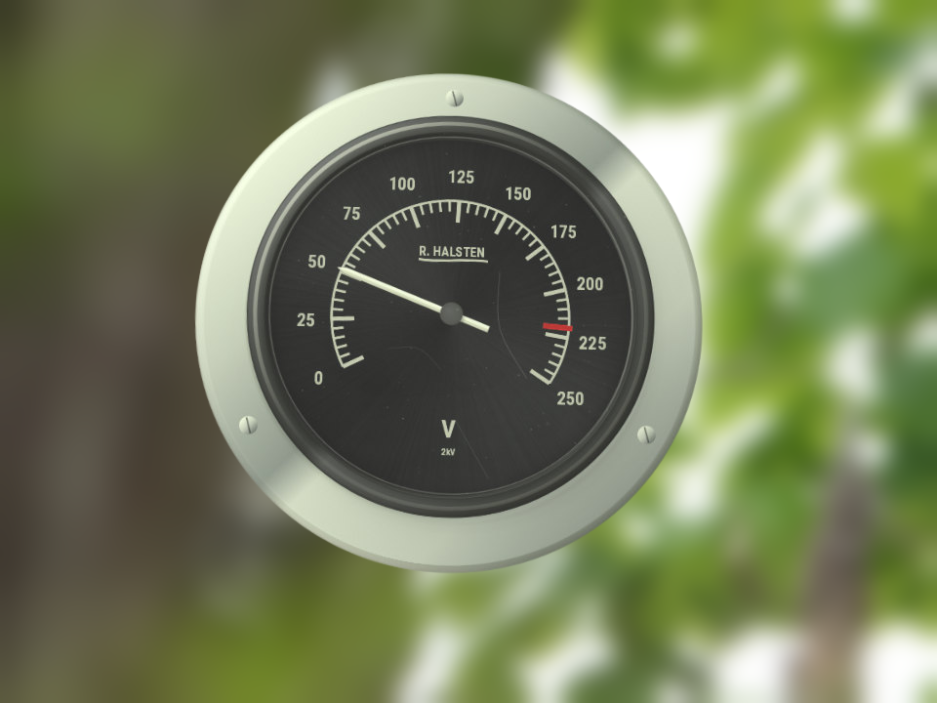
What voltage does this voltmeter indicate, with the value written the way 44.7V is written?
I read 50V
